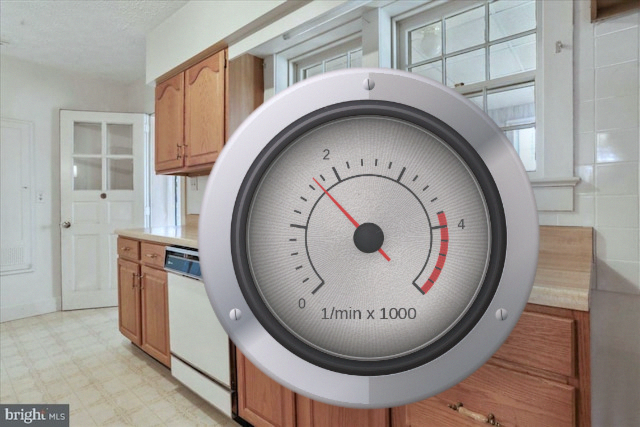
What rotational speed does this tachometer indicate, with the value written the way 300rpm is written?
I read 1700rpm
